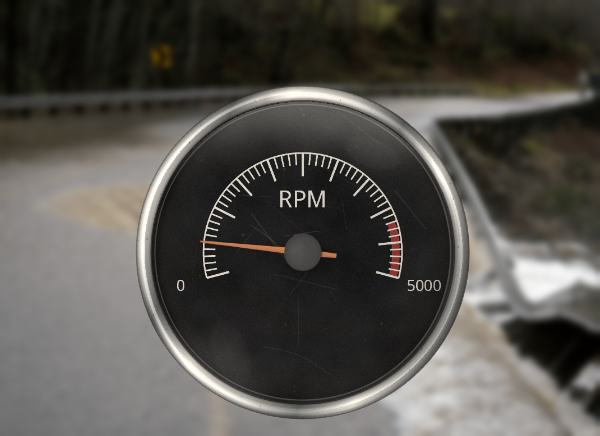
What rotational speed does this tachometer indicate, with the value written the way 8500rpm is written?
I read 500rpm
